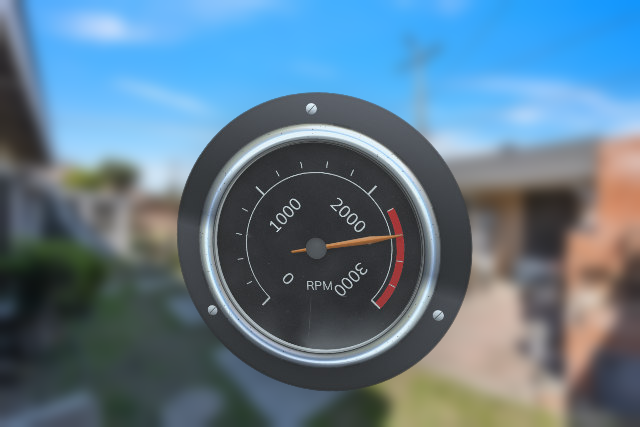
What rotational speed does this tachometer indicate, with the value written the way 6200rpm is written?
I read 2400rpm
